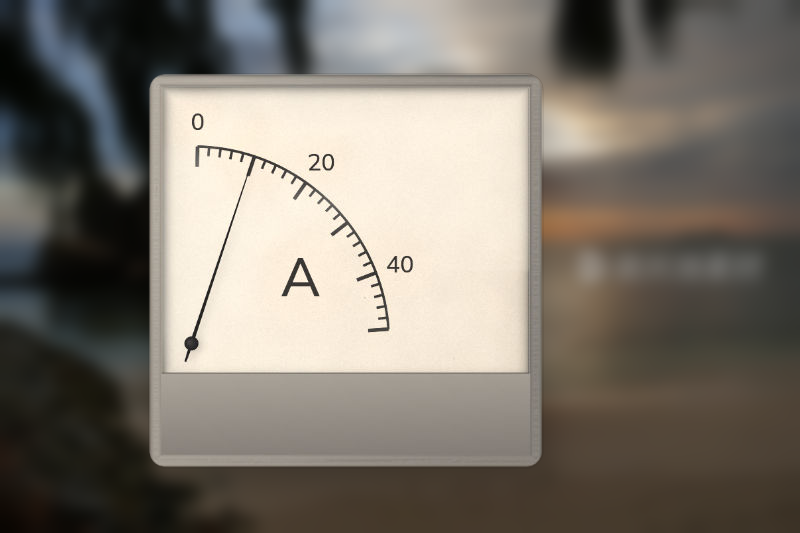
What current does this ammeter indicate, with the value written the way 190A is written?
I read 10A
